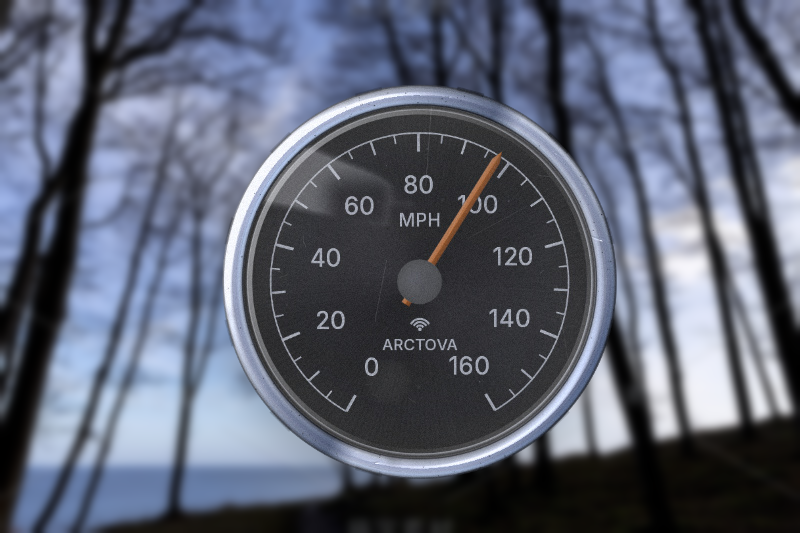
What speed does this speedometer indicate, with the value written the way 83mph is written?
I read 97.5mph
